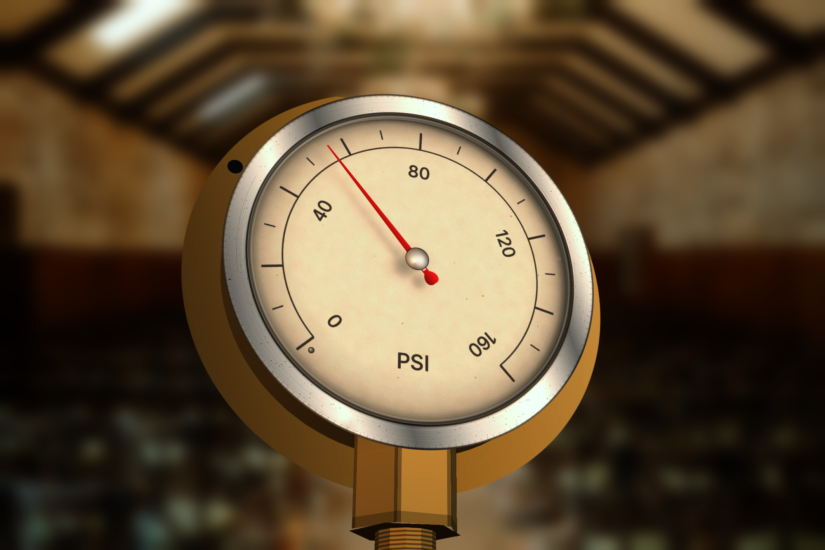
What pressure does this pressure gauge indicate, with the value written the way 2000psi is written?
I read 55psi
